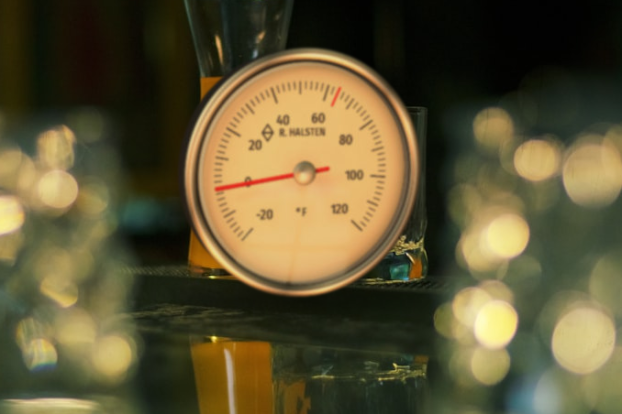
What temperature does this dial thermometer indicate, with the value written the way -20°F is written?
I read 0°F
